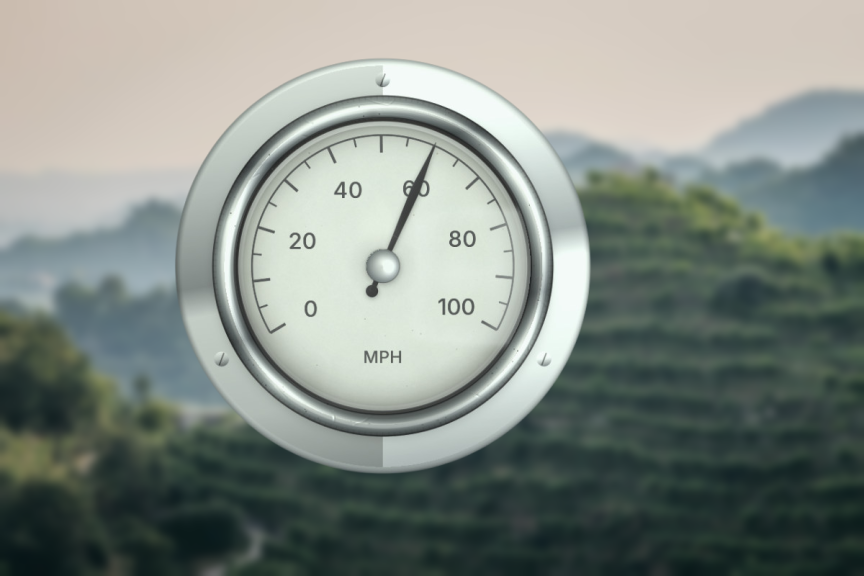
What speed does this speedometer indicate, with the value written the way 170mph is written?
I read 60mph
